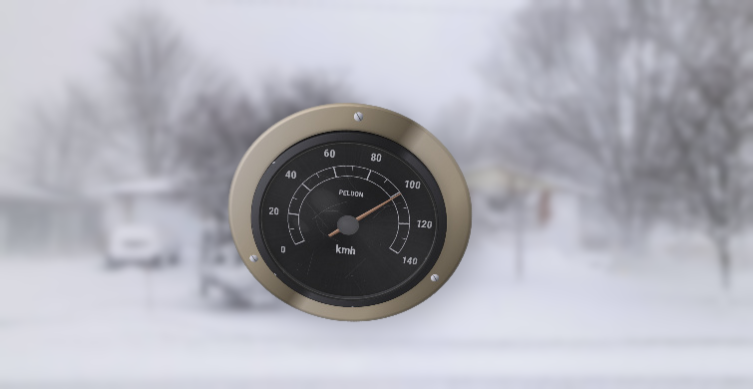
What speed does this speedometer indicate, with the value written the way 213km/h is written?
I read 100km/h
